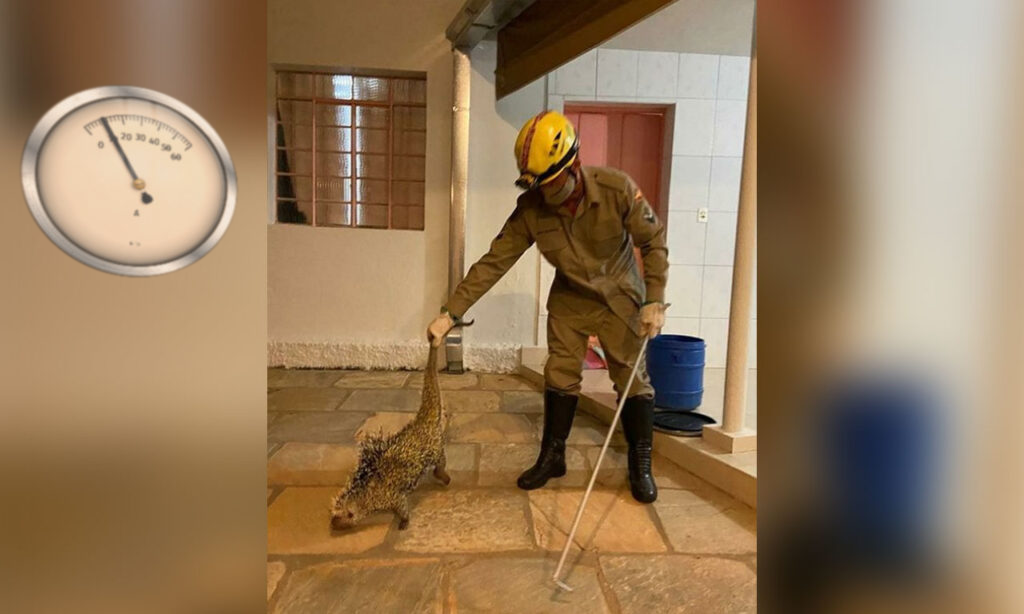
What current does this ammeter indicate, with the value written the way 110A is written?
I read 10A
